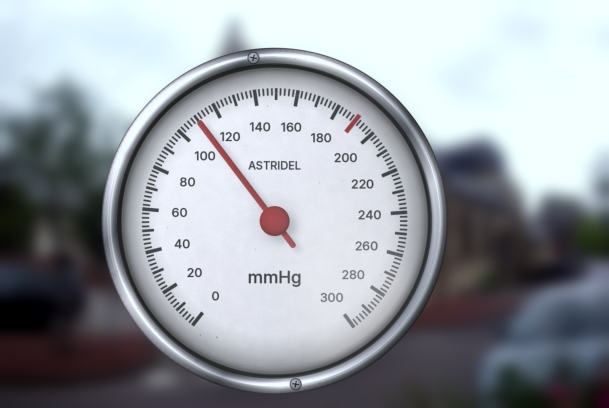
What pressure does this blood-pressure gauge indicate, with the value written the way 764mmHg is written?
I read 110mmHg
